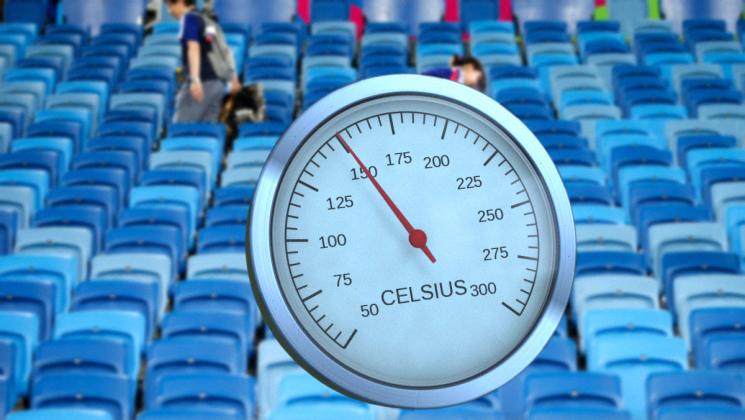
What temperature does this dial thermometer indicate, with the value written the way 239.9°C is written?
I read 150°C
